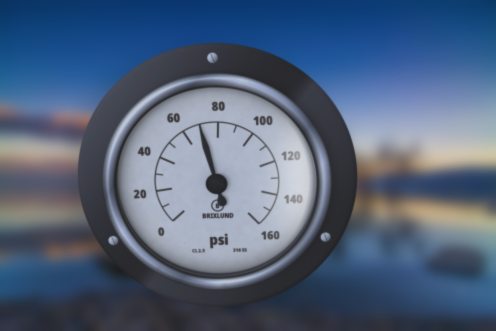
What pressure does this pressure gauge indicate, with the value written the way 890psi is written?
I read 70psi
